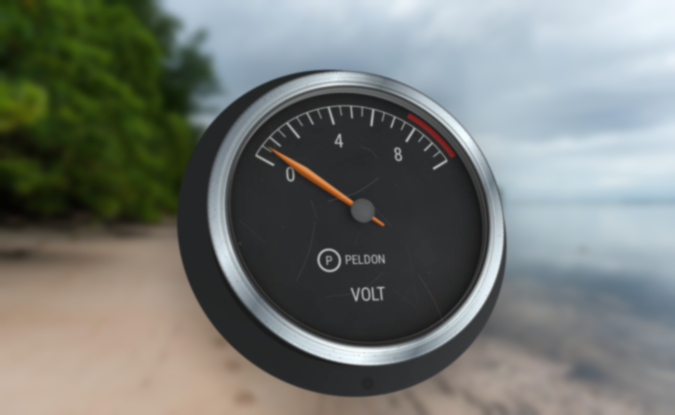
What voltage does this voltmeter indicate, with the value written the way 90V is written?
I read 0.5V
